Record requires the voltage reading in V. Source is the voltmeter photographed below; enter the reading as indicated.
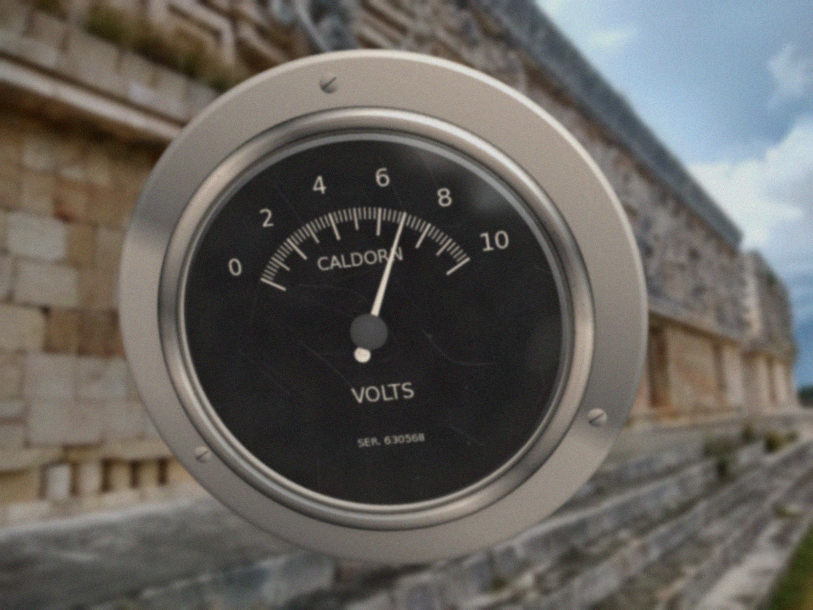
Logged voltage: 7 V
